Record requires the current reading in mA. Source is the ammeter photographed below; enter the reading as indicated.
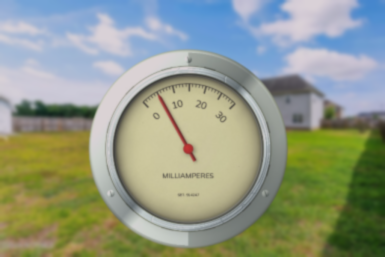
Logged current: 5 mA
